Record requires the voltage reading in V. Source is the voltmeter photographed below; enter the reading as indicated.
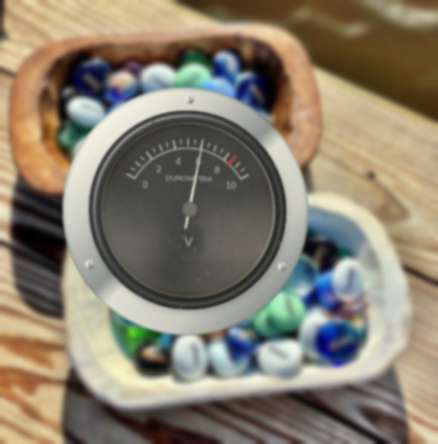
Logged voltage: 6 V
